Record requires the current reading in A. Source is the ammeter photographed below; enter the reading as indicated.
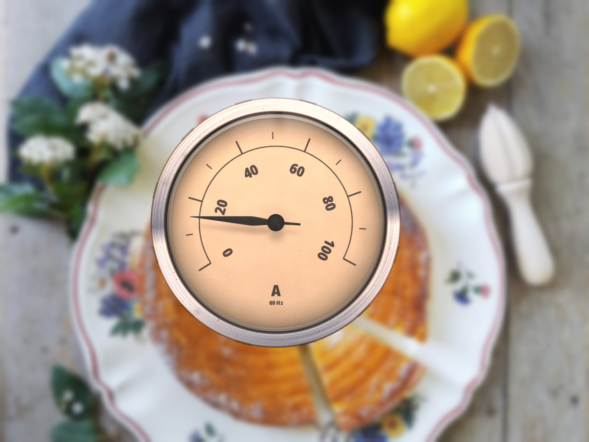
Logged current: 15 A
